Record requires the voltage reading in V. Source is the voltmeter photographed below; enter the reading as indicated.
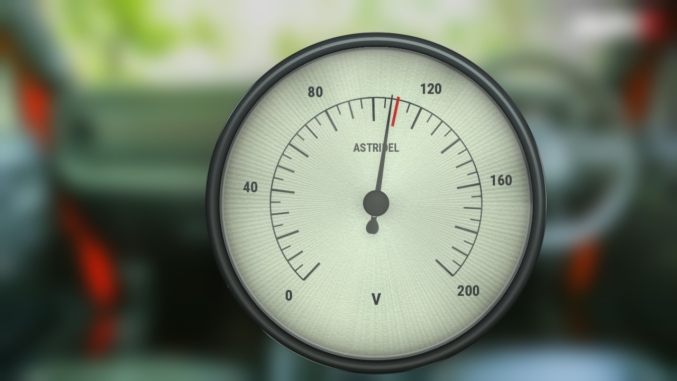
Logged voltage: 107.5 V
